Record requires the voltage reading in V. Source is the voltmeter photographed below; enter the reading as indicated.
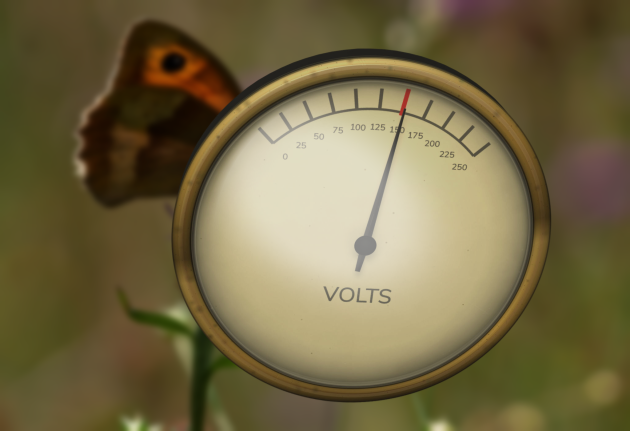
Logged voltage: 150 V
